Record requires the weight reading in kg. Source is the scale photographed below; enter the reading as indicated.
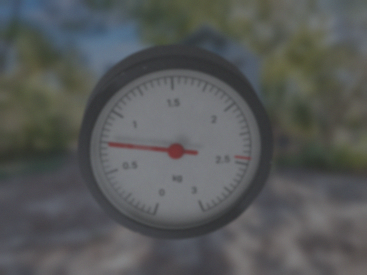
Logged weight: 0.75 kg
